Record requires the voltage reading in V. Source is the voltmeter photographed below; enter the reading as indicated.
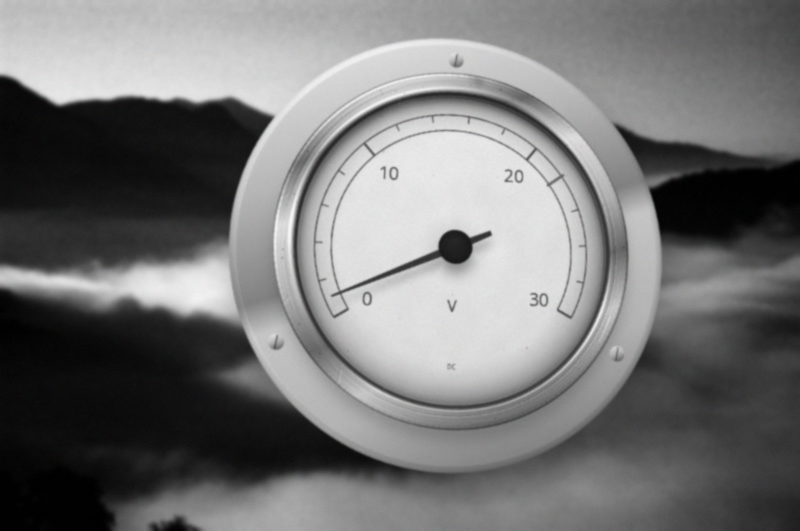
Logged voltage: 1 V
